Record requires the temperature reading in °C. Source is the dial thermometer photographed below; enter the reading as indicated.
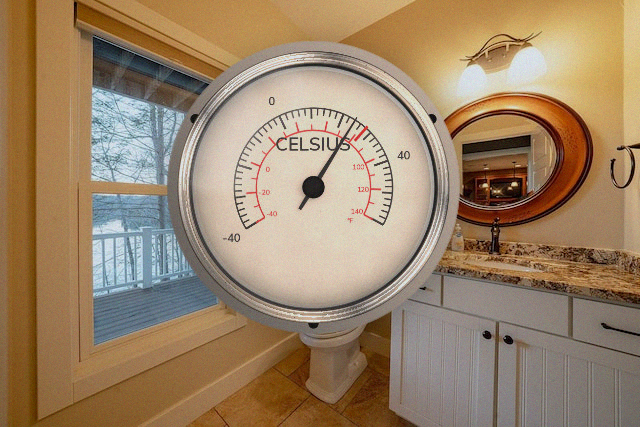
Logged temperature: 24 °C
